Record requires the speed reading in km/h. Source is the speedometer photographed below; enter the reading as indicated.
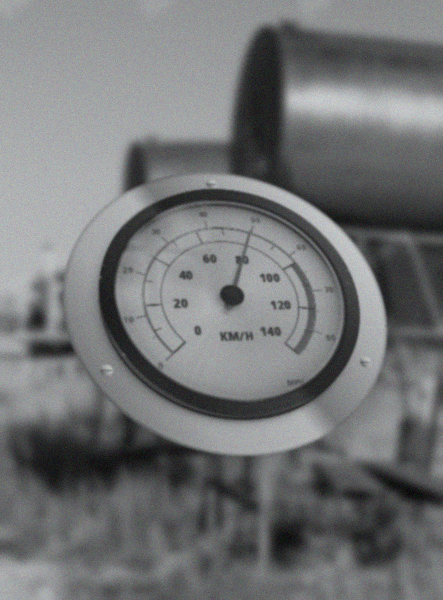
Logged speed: 80 km/h
